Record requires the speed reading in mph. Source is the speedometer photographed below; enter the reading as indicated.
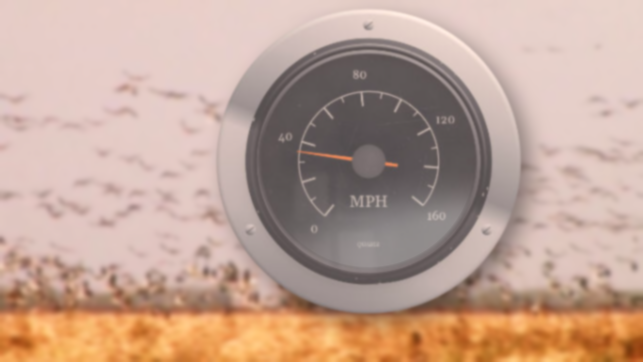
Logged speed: 35 mph
